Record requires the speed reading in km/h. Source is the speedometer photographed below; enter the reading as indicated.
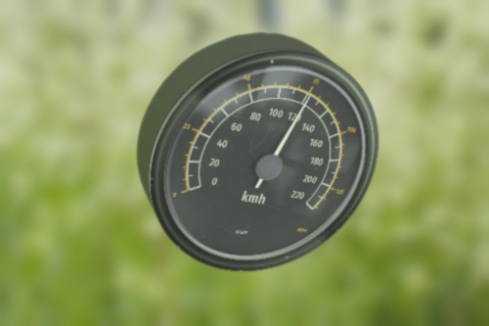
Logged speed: 120 km/h
